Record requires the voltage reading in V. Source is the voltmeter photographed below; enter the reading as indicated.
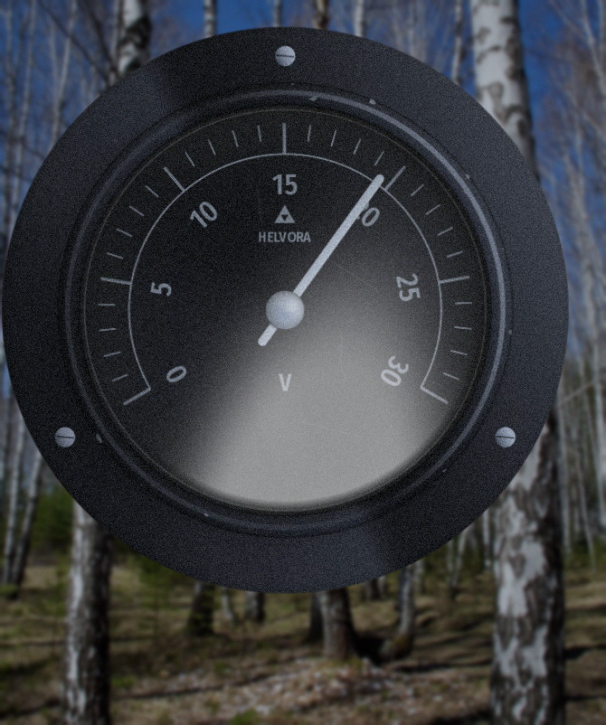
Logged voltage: 19.5 V
